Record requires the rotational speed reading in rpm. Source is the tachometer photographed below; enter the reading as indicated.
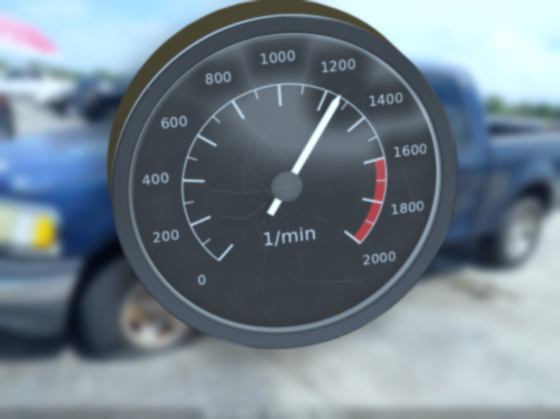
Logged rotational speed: 1250 rpm
